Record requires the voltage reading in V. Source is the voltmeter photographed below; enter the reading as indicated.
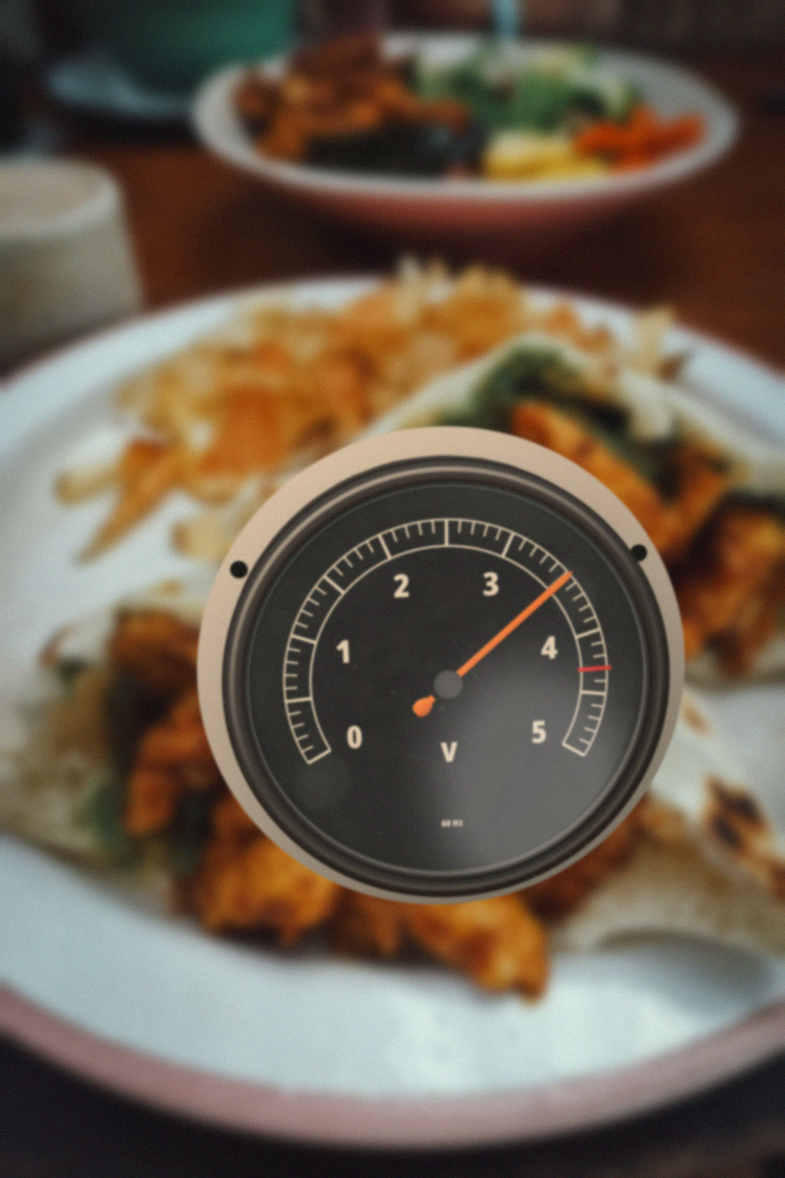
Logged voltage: 3.5 V
